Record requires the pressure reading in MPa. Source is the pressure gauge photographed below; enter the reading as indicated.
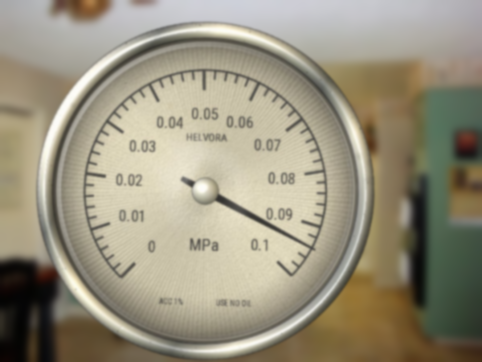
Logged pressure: 0.094 MPa
